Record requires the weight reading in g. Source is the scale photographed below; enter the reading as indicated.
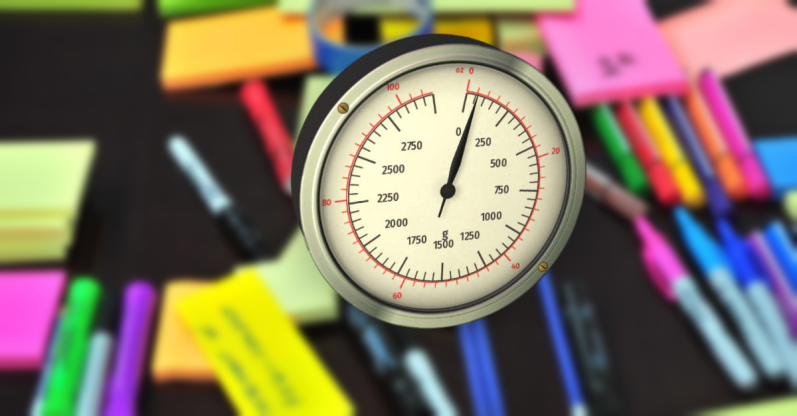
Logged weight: 50 g
